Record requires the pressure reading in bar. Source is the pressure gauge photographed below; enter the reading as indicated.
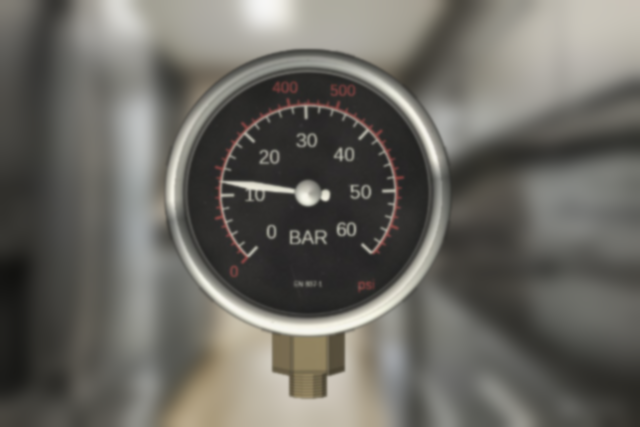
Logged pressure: 12 bar
